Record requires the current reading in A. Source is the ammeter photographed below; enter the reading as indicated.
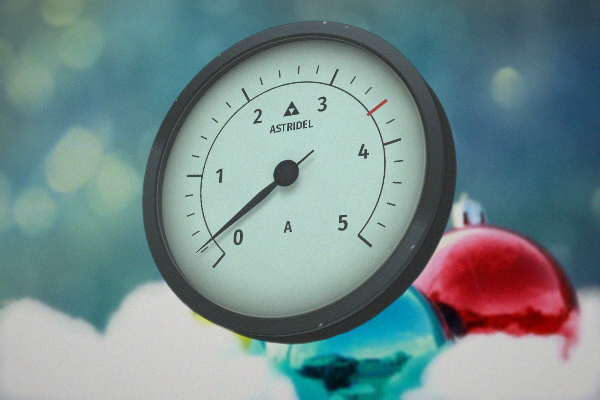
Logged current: 0.2 A
